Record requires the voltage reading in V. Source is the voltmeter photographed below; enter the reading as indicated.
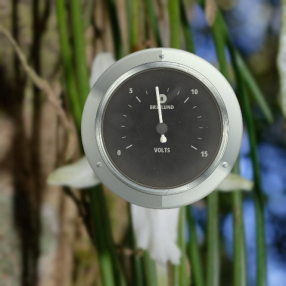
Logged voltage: 7 V
